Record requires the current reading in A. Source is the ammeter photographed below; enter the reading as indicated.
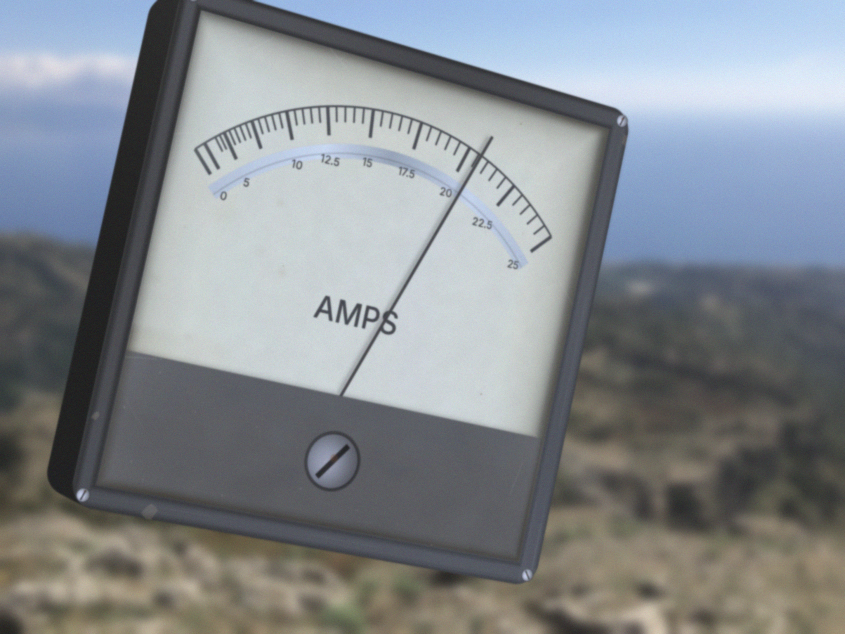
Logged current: 20.5 A
